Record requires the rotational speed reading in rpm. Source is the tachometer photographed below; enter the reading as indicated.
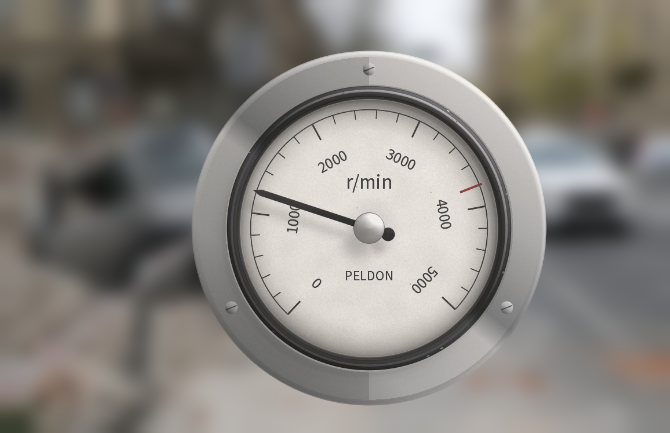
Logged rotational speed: 1200 rpm
